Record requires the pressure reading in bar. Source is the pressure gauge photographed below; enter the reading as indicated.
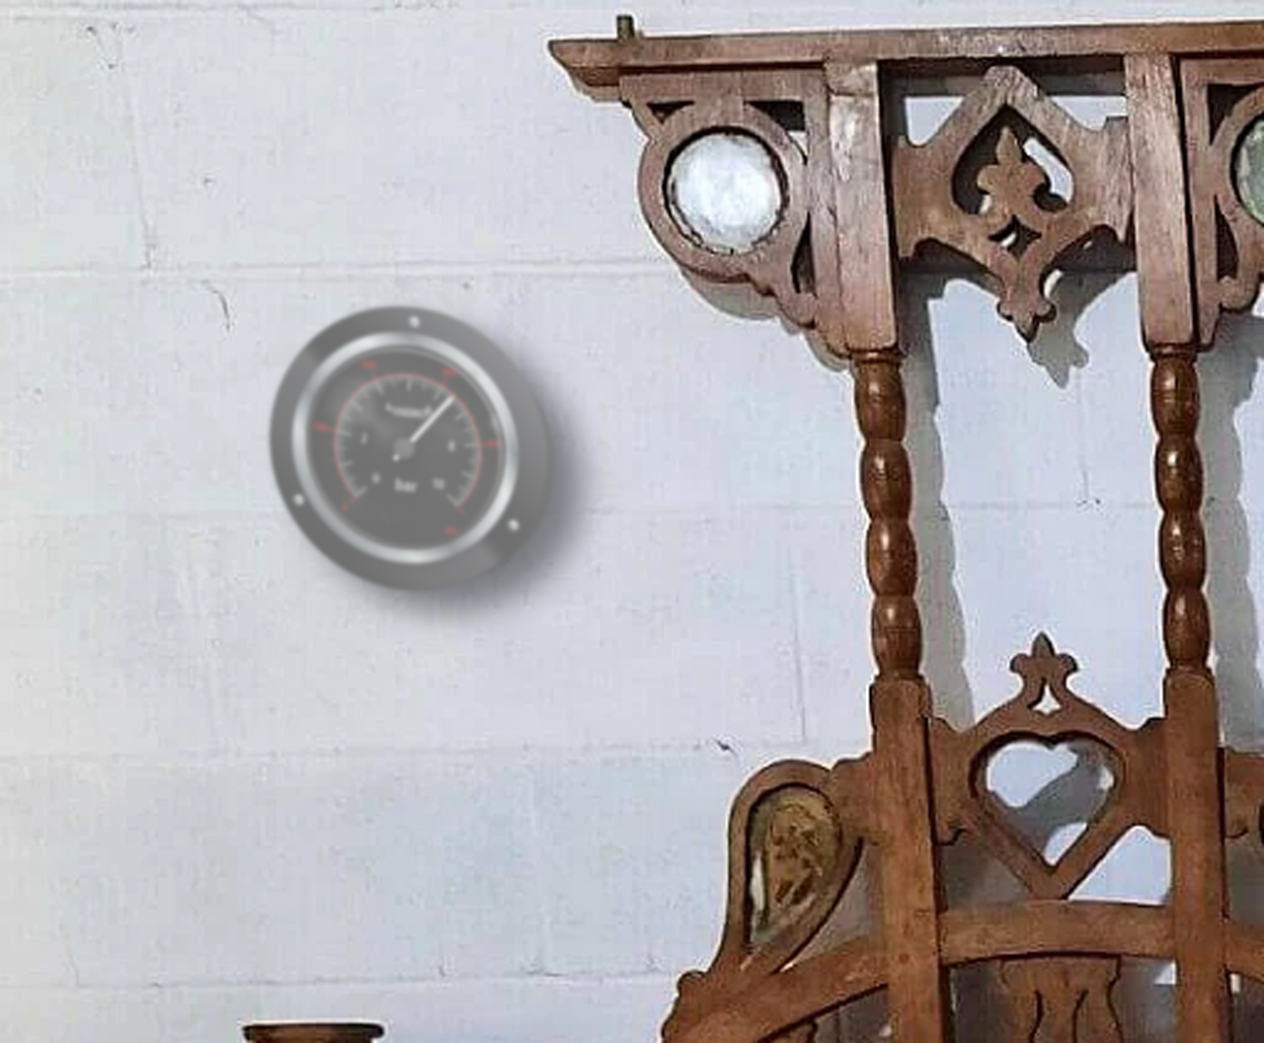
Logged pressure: 6.5 bar
